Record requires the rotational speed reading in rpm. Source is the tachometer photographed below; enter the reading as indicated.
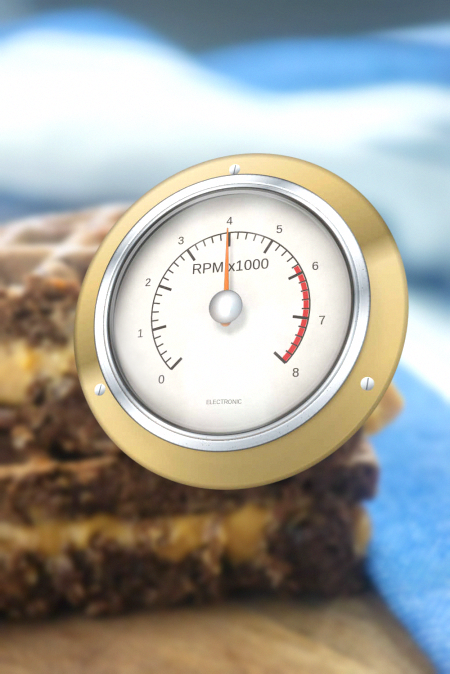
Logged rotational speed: 4000 rpm
